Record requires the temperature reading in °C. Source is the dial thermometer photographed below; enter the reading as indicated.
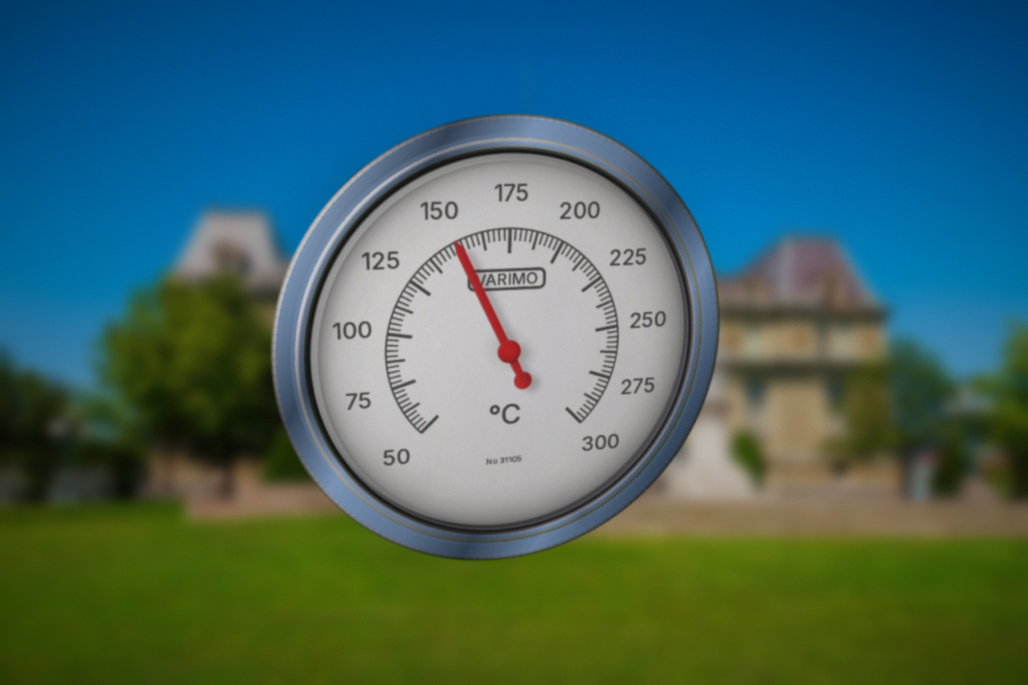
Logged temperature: 150 °C
